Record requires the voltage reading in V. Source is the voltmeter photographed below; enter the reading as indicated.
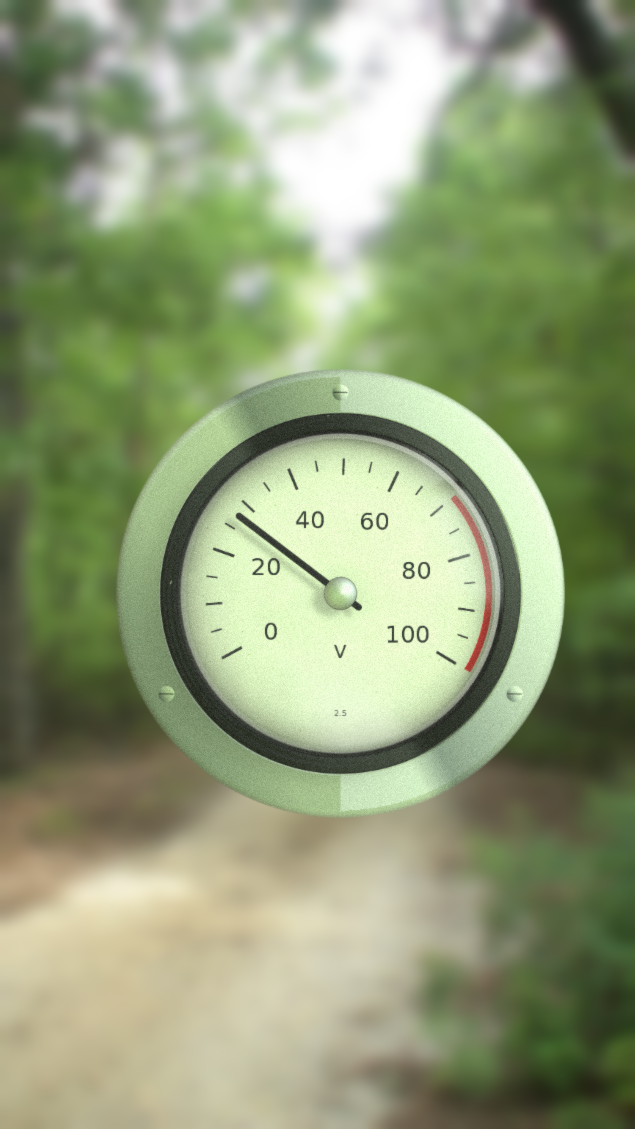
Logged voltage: 27.5 V
